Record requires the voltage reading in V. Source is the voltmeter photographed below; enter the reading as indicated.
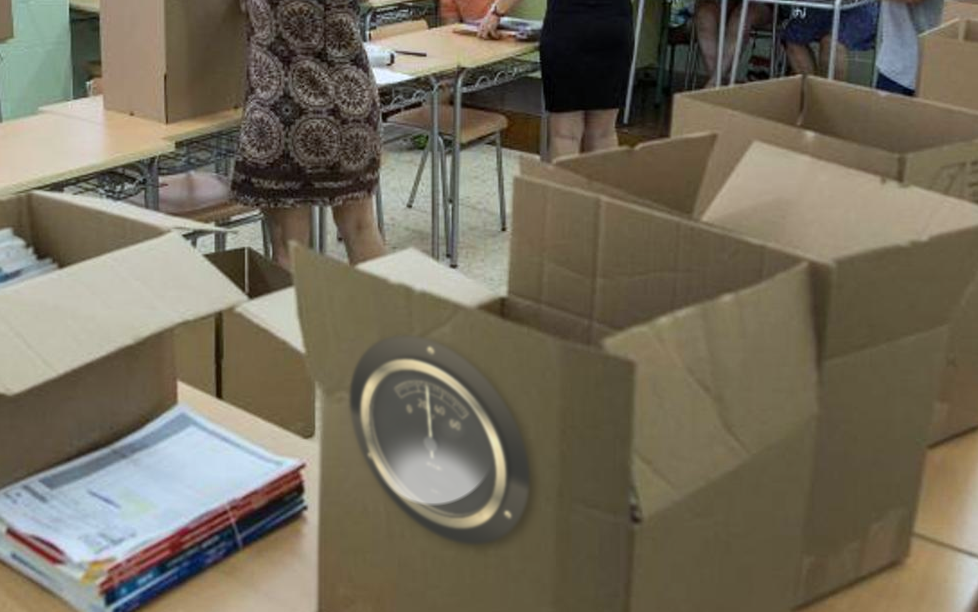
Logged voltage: 30 V
